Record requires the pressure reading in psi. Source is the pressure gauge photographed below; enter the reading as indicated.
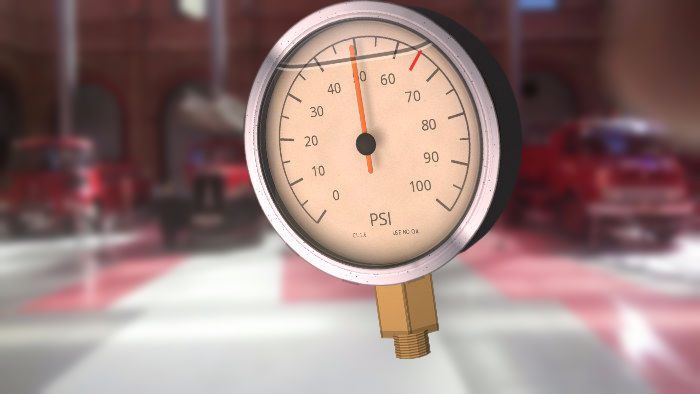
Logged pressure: 50 psi
